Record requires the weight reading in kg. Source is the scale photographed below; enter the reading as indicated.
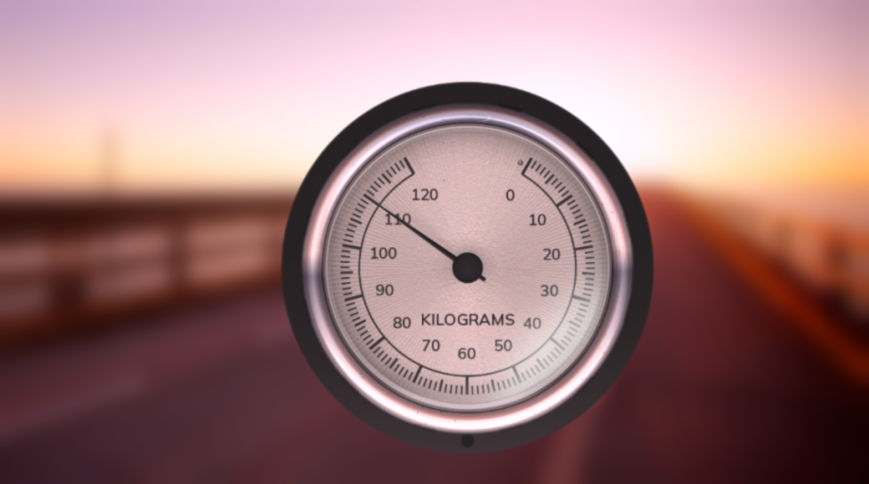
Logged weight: 110 kg
